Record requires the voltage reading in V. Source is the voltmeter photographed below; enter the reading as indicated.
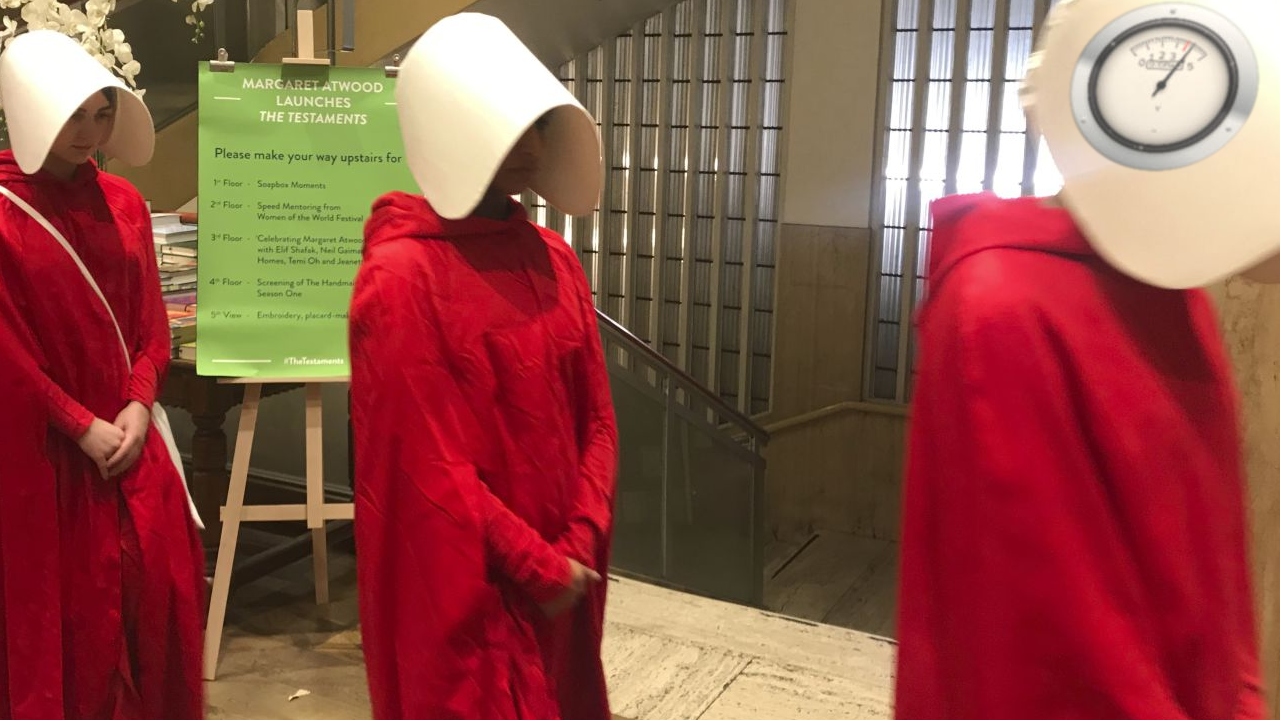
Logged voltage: 4 V
